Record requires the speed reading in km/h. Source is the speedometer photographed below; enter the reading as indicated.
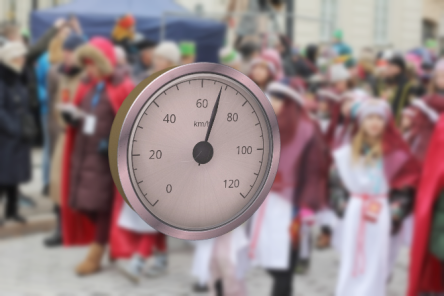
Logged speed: 67.5 km/h
